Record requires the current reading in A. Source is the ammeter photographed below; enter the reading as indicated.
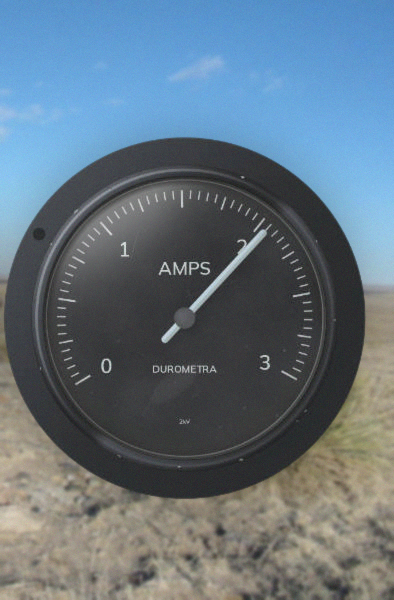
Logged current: 2.05 A
